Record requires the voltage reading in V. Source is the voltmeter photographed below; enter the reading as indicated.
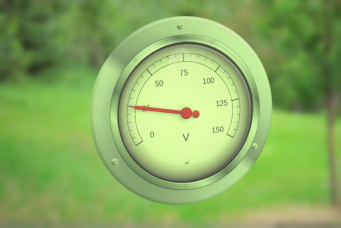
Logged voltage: 25 V
